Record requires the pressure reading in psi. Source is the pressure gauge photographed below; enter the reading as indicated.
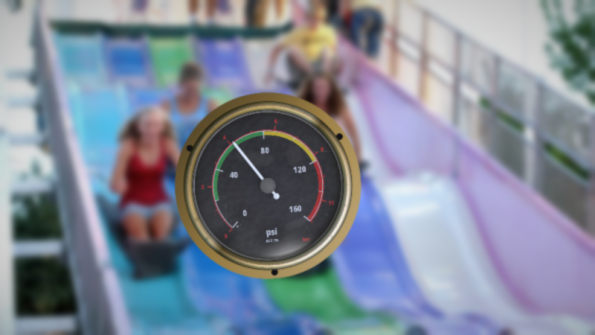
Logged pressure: 60 psi
